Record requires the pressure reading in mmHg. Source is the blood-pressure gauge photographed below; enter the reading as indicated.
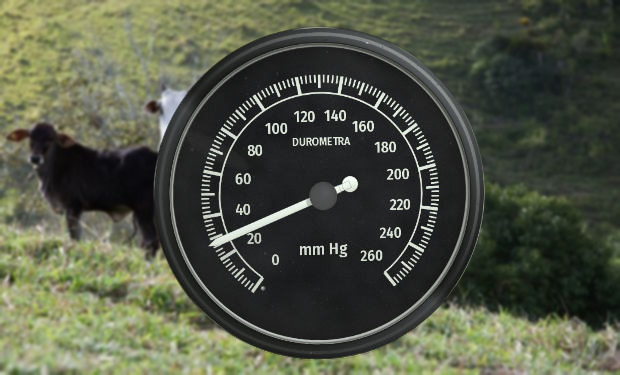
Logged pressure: 28 mmHg
